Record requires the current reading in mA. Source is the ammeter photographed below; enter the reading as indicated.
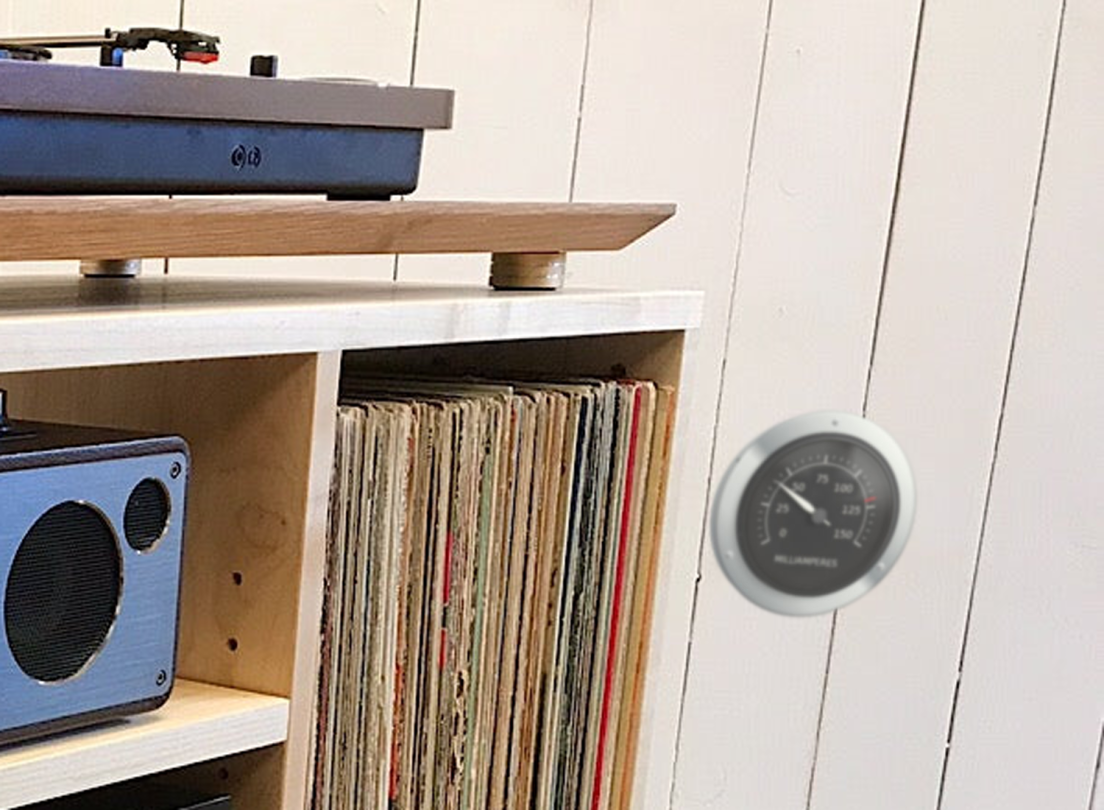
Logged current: 40 mA
